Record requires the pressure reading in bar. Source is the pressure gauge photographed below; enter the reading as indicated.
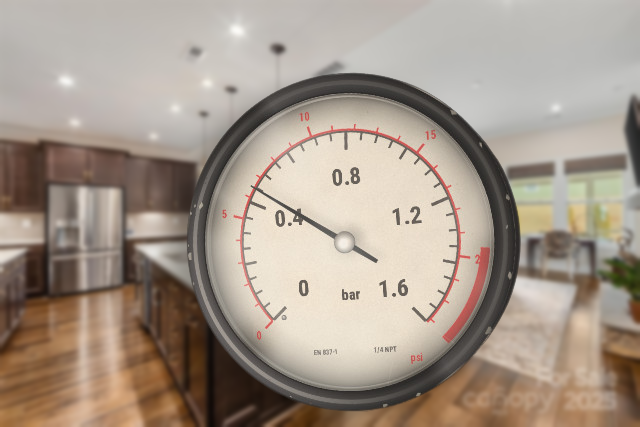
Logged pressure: 0.45 bar
